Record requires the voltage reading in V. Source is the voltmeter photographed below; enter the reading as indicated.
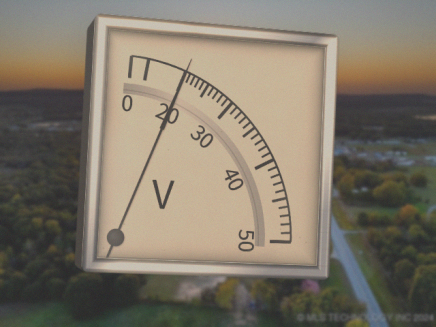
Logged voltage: 20 V
